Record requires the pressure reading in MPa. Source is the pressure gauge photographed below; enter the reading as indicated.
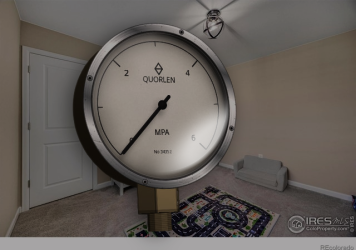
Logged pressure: 0 MPa
